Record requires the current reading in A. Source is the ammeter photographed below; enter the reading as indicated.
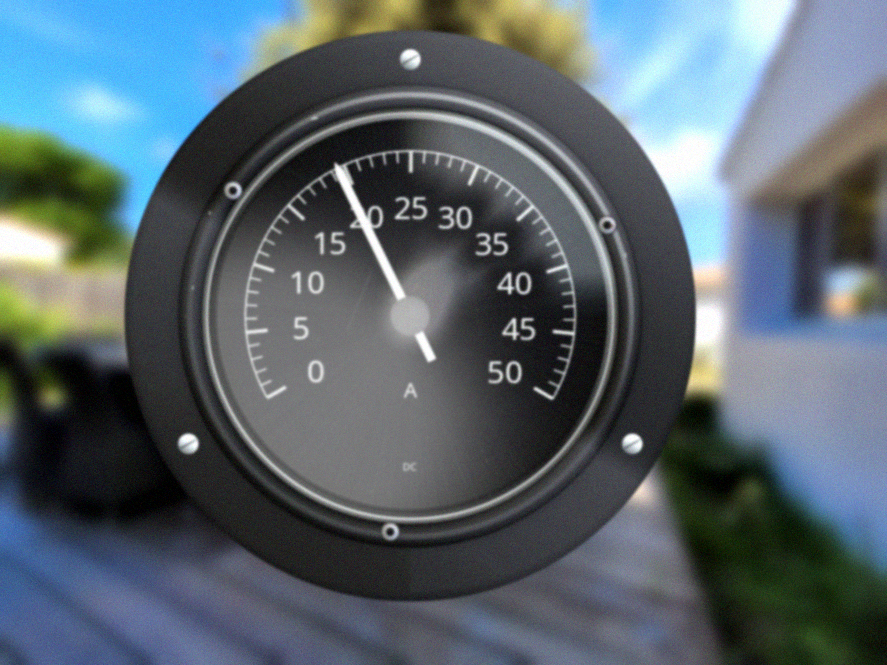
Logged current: 19.5 A
